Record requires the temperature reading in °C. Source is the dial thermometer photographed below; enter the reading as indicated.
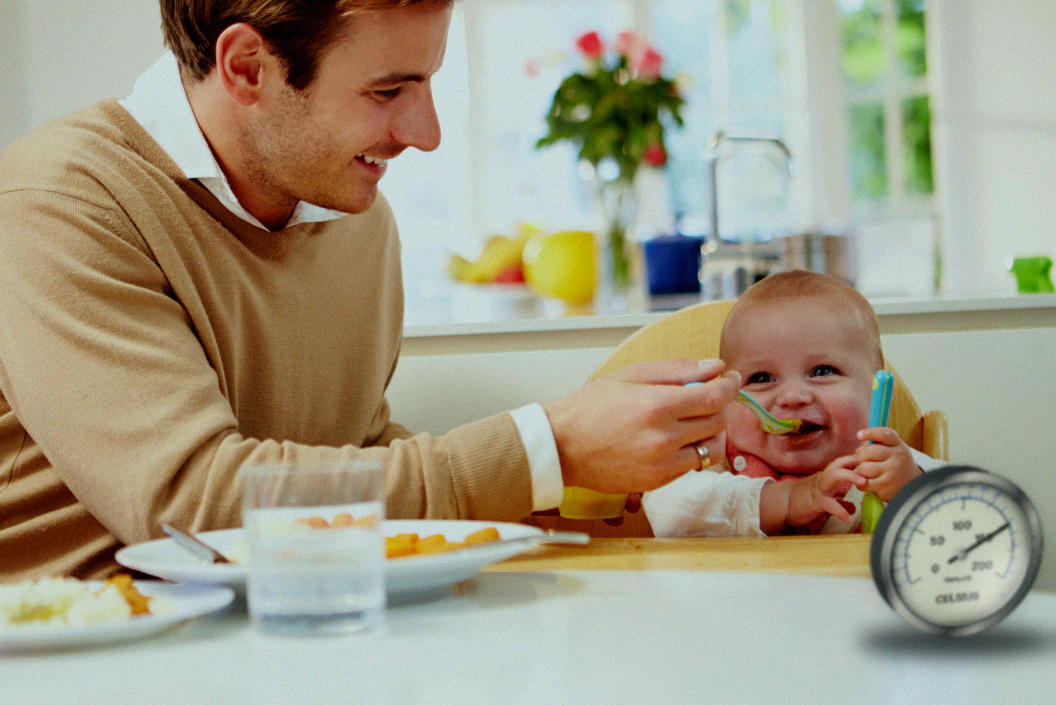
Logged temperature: 150 °C
